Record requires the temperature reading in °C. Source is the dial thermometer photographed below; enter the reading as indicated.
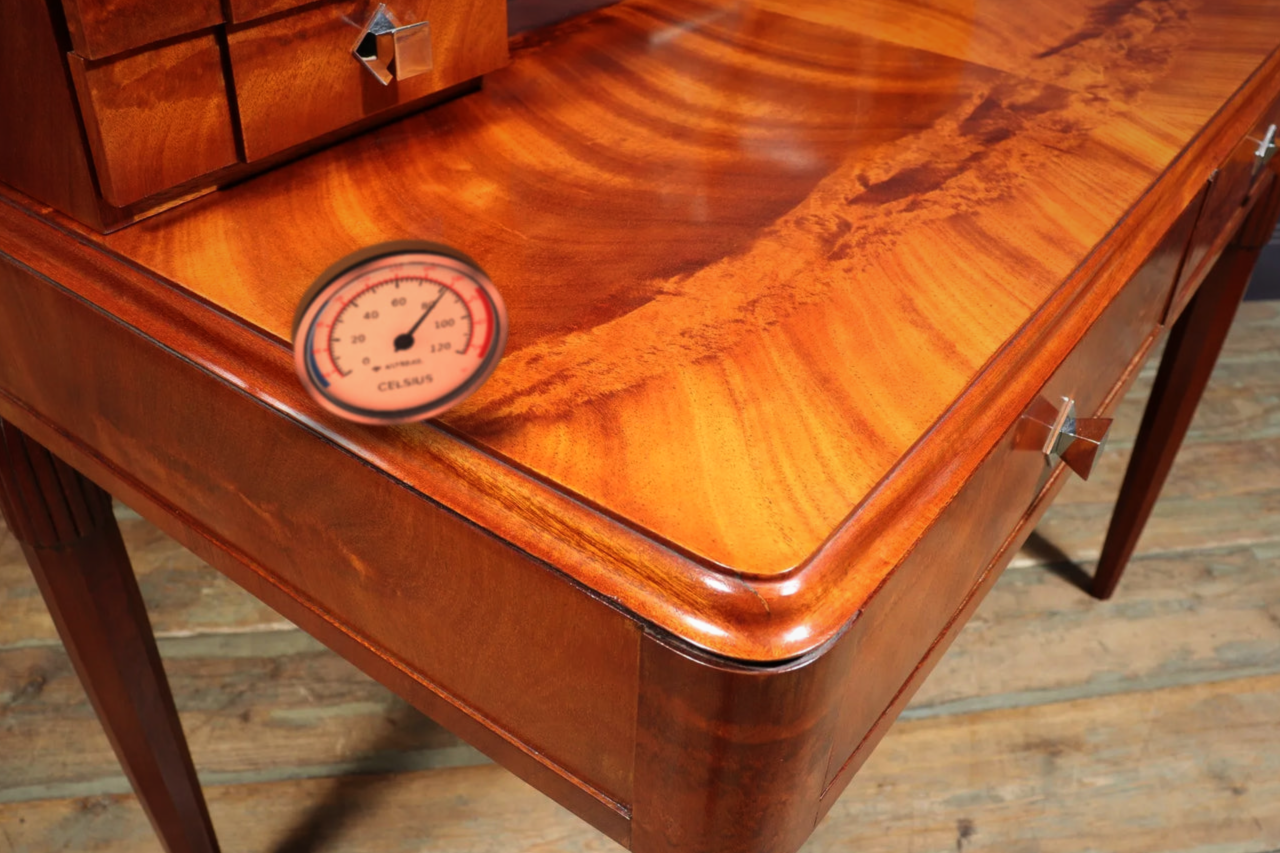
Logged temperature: 80 °C
